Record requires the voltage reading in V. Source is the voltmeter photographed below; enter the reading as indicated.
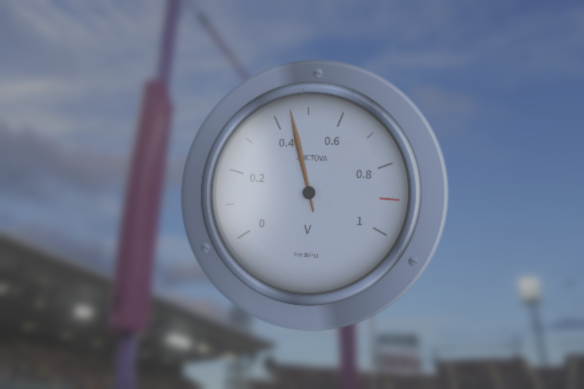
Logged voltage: 0.45 V
